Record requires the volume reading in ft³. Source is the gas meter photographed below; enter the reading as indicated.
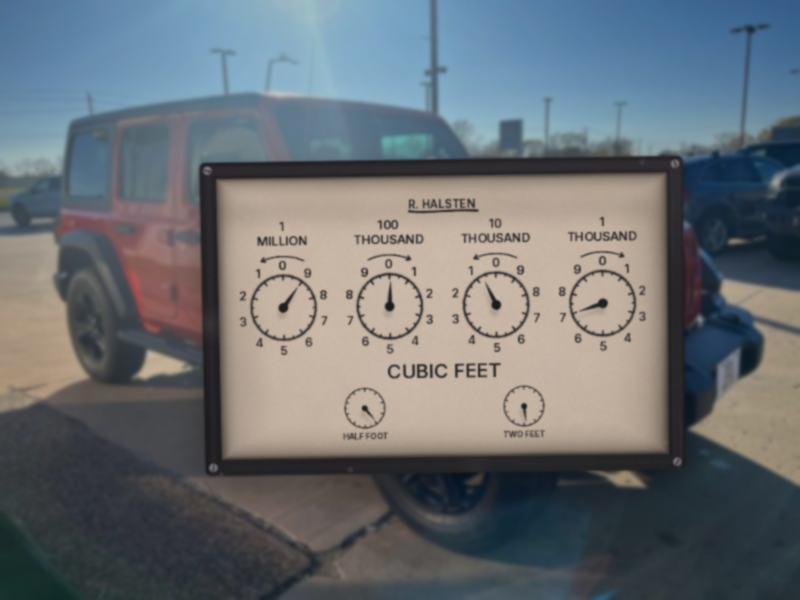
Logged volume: 900700 ft³
